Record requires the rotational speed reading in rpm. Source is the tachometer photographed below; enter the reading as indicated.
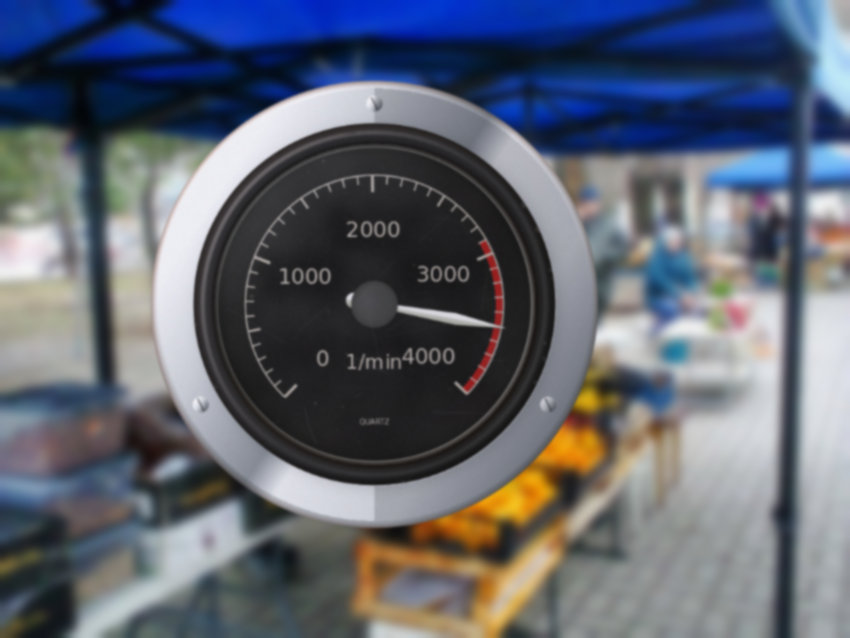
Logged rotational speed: 3500 rpm
